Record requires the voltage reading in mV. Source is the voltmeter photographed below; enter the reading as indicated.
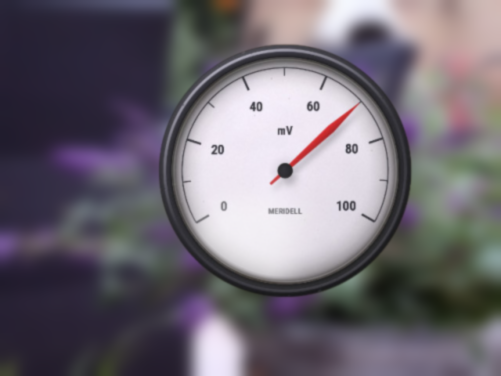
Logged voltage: 70 mV
